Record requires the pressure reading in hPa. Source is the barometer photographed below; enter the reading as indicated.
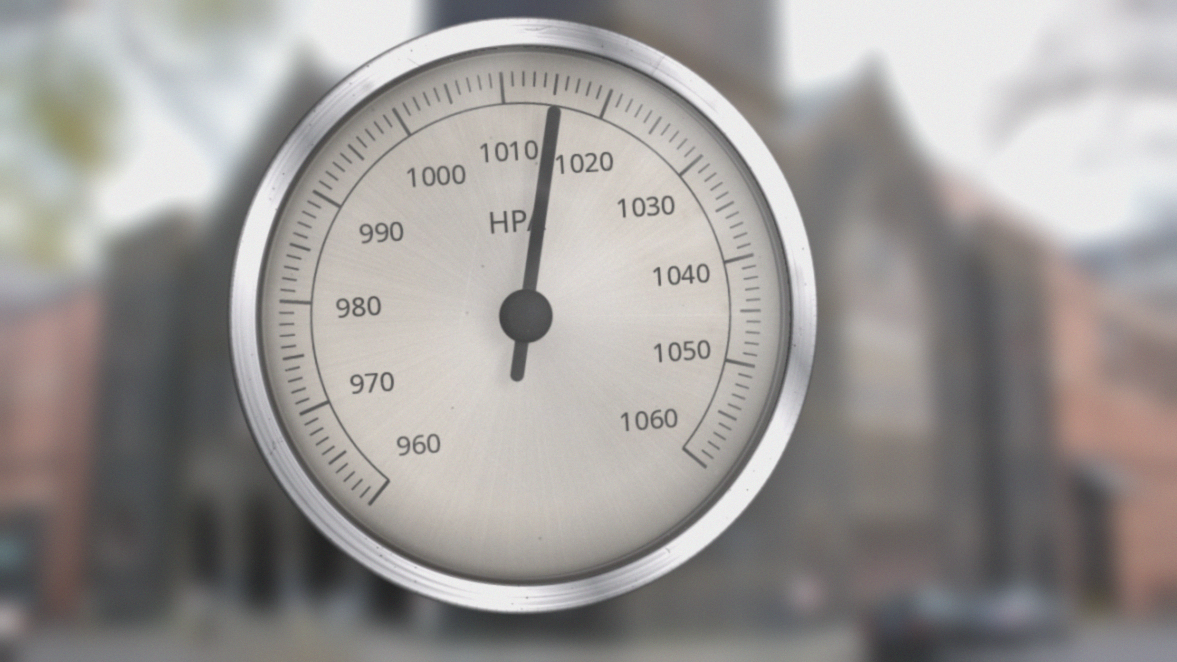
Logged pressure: 1015 hPa
